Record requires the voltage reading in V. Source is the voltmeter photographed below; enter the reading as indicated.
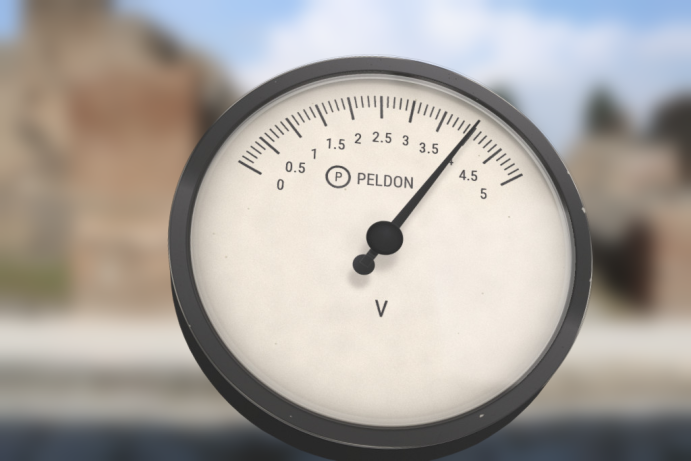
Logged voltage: 4 V
